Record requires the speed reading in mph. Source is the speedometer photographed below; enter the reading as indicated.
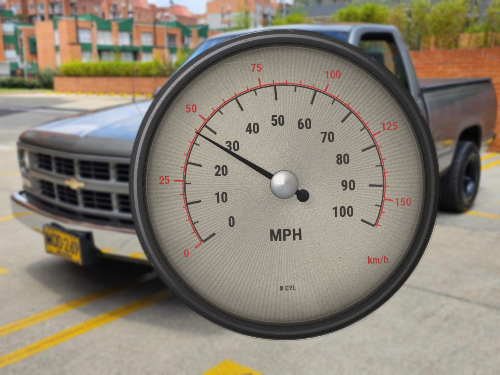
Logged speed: 27.5 mph
